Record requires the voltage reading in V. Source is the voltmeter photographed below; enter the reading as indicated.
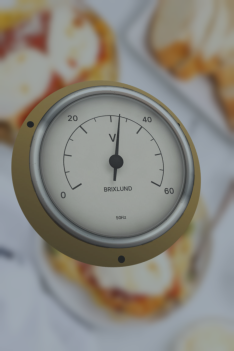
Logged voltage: 32.5 V
